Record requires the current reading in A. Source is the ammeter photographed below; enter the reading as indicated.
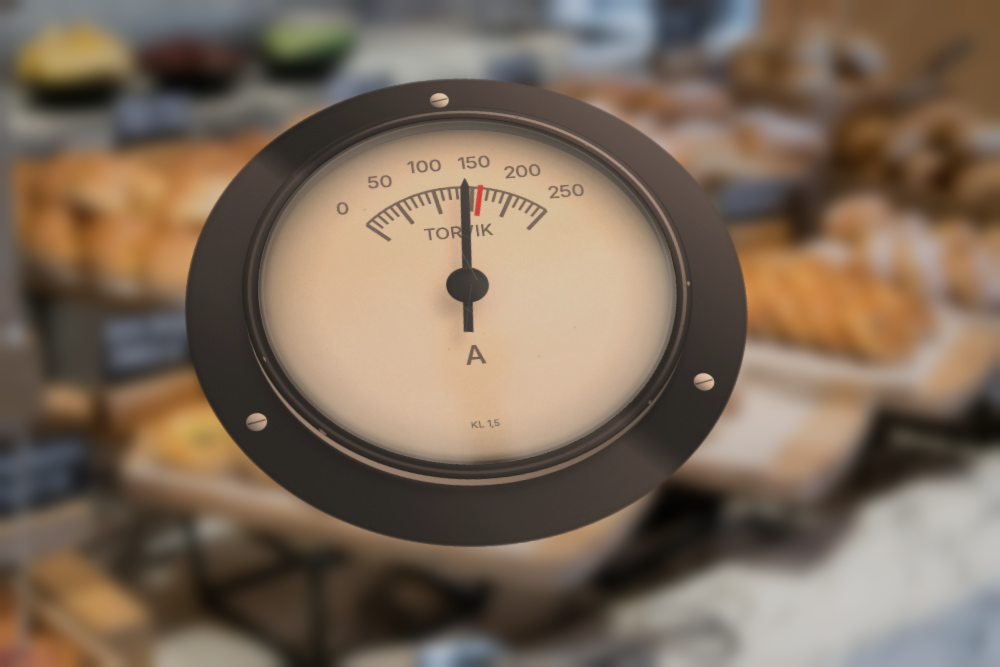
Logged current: 140 A
